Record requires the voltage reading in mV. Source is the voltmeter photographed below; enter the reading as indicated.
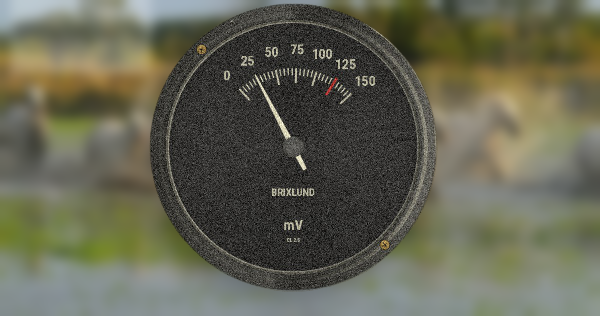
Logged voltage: 25 mV
